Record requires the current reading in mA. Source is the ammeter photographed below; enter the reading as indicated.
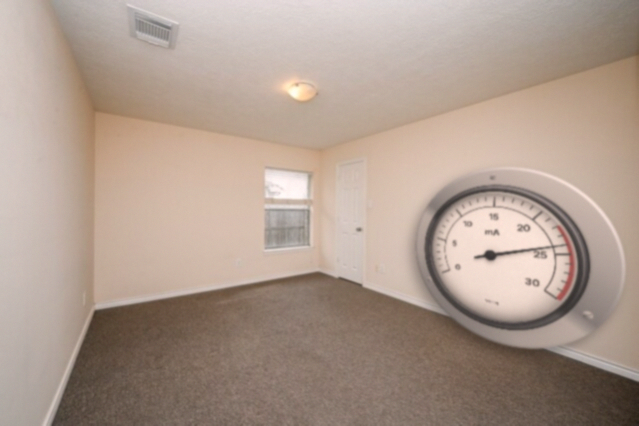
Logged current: 24 mA
